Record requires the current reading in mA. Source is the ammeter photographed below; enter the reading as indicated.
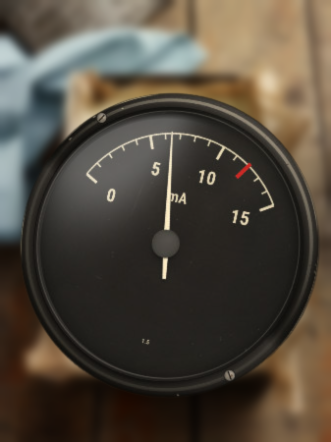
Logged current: 6.5 mA
